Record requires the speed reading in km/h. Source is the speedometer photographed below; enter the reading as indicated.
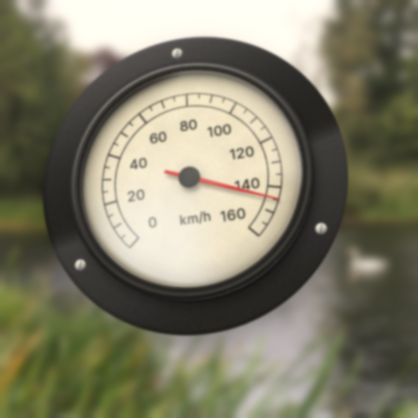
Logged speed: 145 km/h
